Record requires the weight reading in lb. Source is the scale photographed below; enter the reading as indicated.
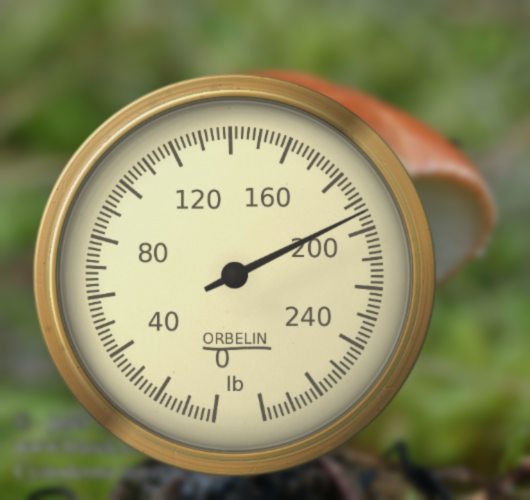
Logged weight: 194 lb
